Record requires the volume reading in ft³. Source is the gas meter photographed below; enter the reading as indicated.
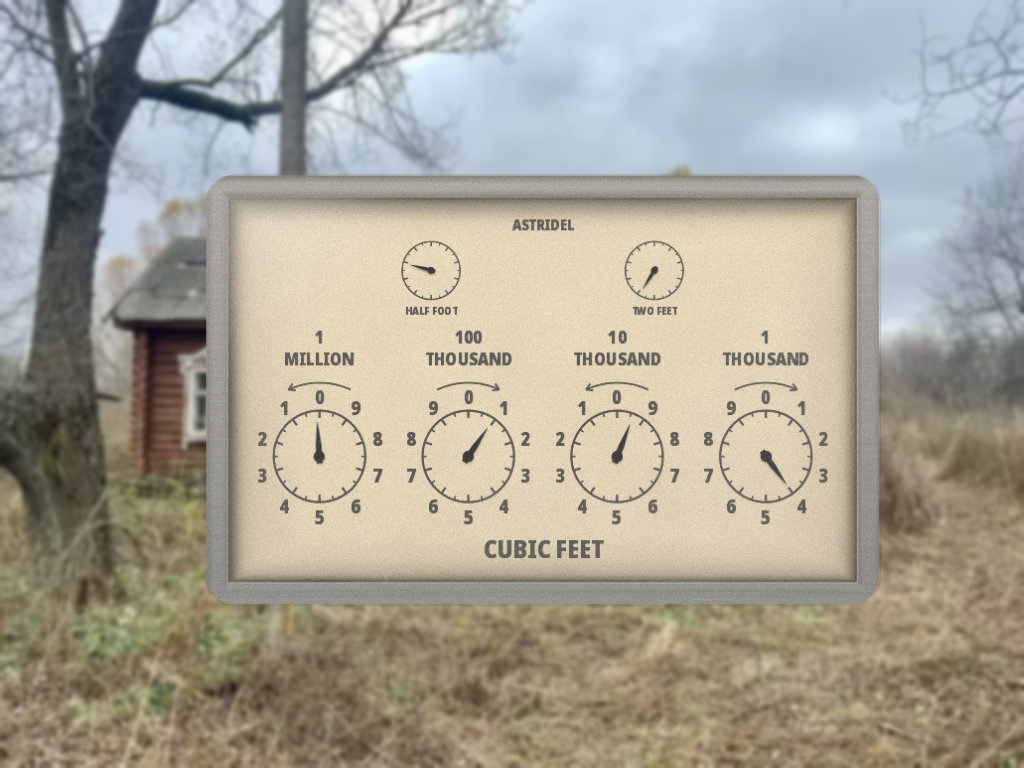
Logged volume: 9400 ft³
